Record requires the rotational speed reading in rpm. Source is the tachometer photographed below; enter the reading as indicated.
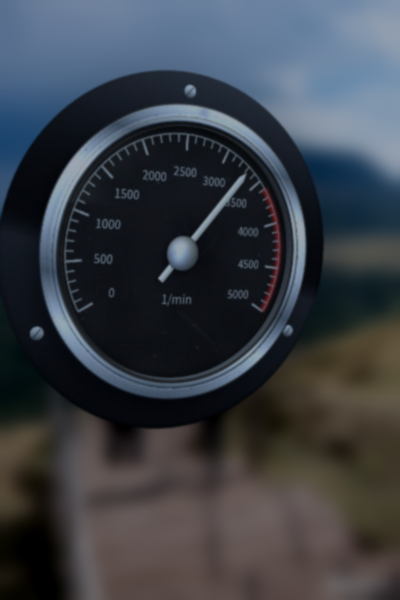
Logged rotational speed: 3300 rpm
